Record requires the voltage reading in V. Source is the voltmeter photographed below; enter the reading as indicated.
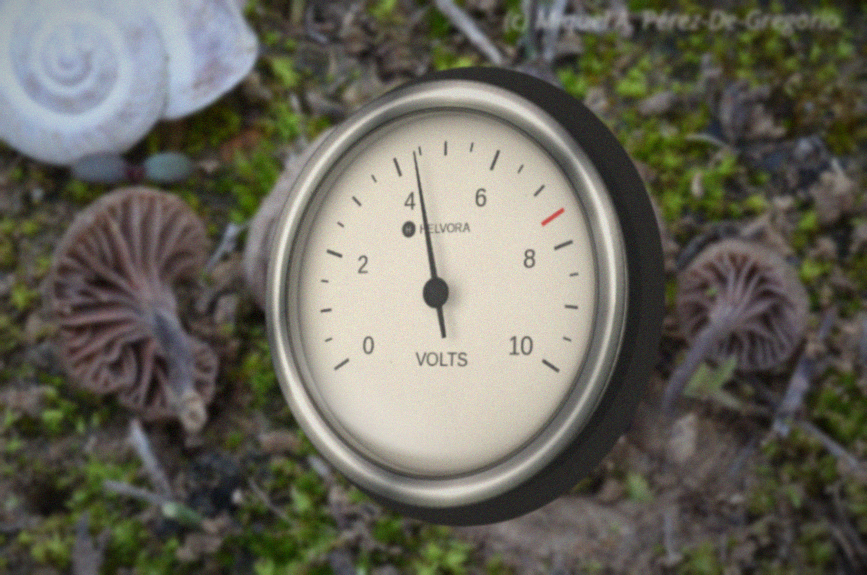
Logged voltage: 4.5 V
